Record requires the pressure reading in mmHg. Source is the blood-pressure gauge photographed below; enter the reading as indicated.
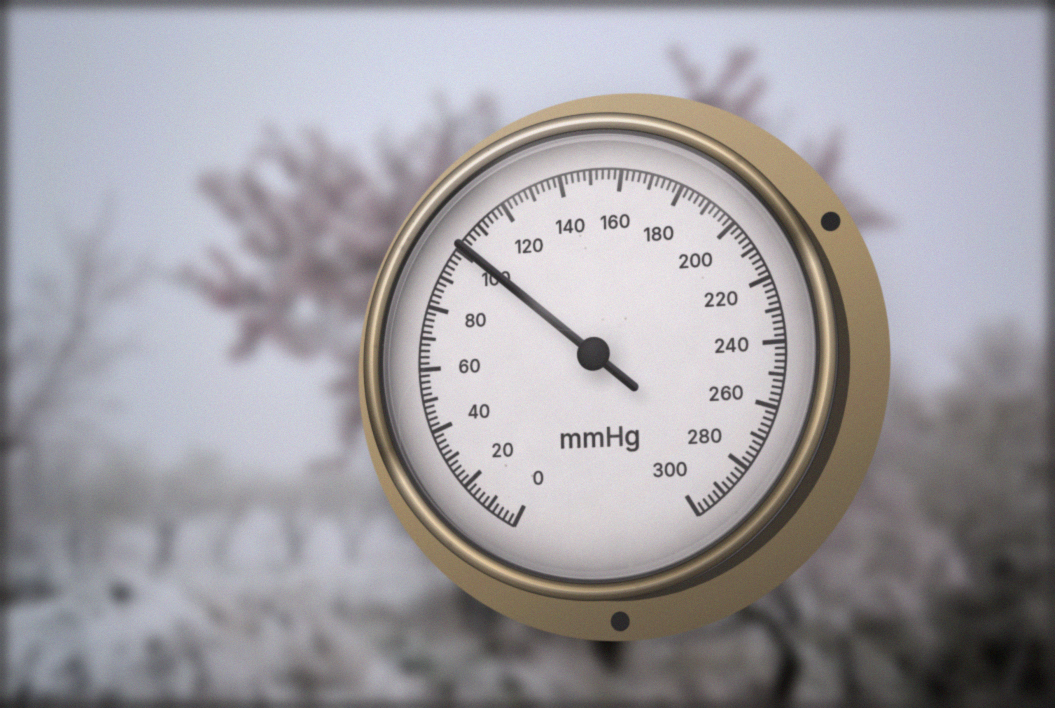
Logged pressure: 102 mmHg
